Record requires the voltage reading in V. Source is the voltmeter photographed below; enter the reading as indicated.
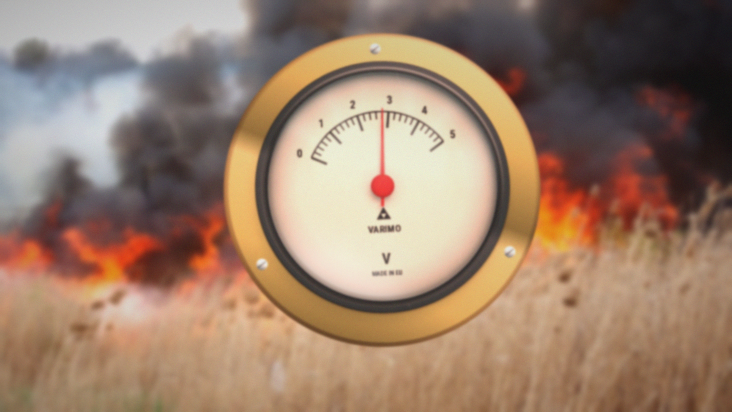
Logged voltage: 2.8 V
